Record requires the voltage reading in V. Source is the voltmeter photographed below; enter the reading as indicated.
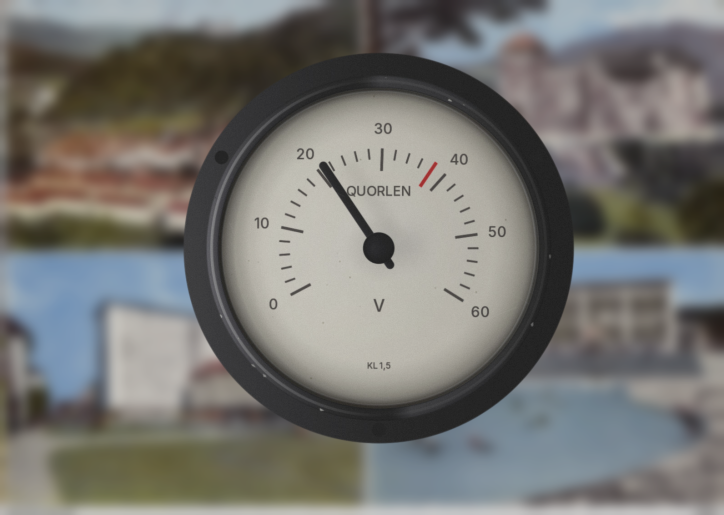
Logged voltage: 21 V
